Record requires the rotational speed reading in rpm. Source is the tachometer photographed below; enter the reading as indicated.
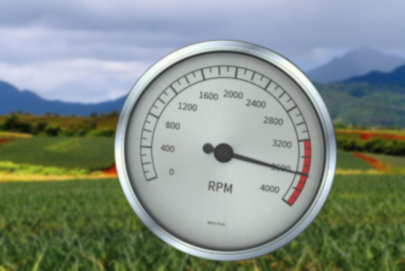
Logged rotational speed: 3600 rpm
